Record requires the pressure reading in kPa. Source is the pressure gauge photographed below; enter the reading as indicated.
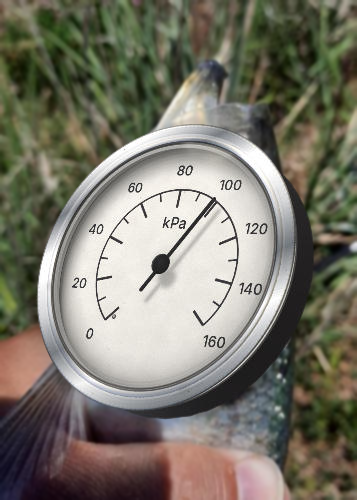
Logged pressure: 100 kPa
